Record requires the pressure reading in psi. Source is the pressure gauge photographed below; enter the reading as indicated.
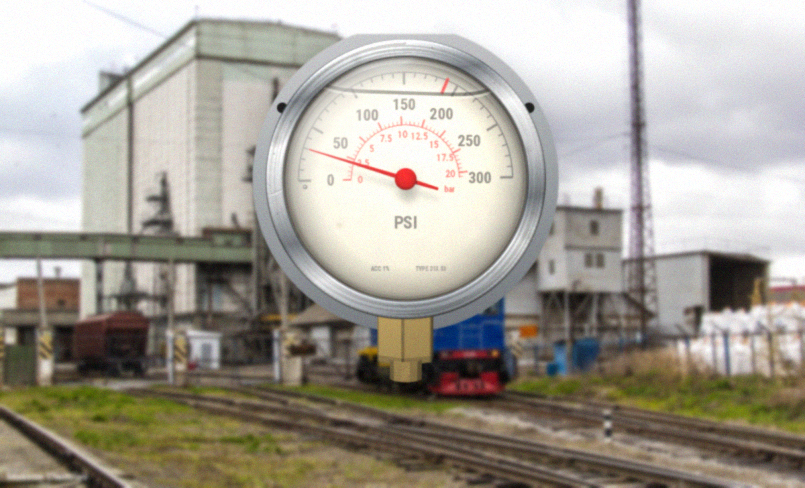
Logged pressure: 30 psi
